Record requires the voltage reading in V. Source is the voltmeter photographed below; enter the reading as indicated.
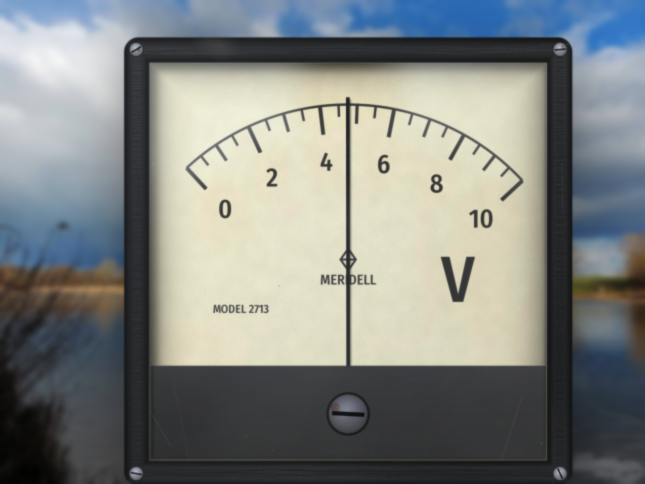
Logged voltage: 4.75 V
